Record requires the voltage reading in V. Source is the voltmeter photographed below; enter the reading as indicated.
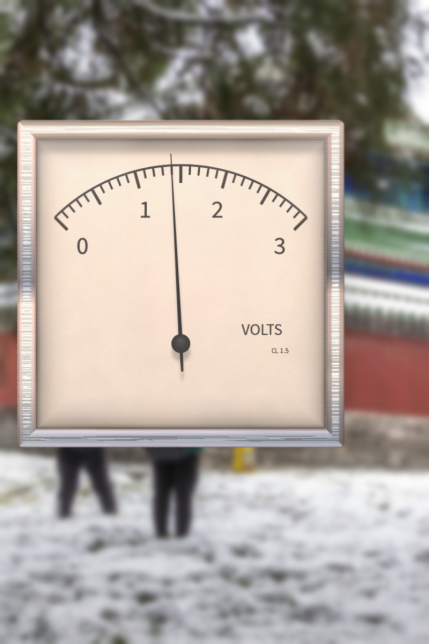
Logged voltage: 1.4 V
